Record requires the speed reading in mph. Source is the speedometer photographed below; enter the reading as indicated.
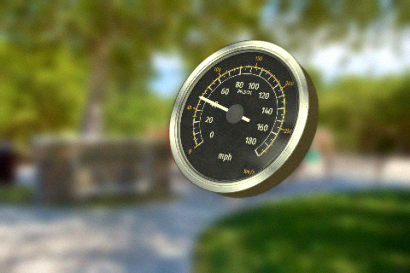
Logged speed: 40 mph
